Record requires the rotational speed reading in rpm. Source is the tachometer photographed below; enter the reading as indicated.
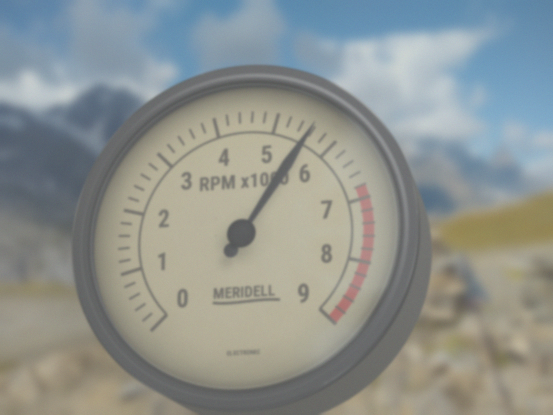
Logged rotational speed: 5600 rpm
